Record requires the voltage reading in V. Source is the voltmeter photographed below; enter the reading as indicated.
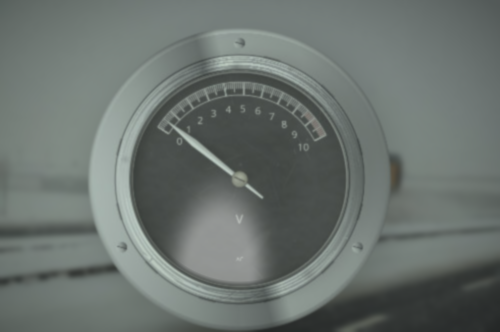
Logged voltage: 0.5 V
